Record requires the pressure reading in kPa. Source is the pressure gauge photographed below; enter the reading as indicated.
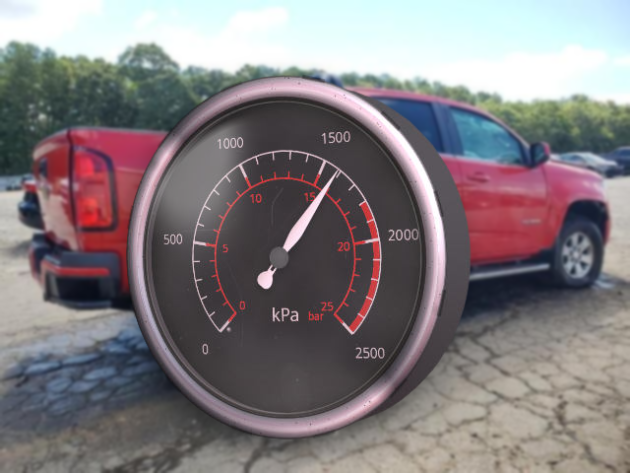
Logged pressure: 1600 kPa
